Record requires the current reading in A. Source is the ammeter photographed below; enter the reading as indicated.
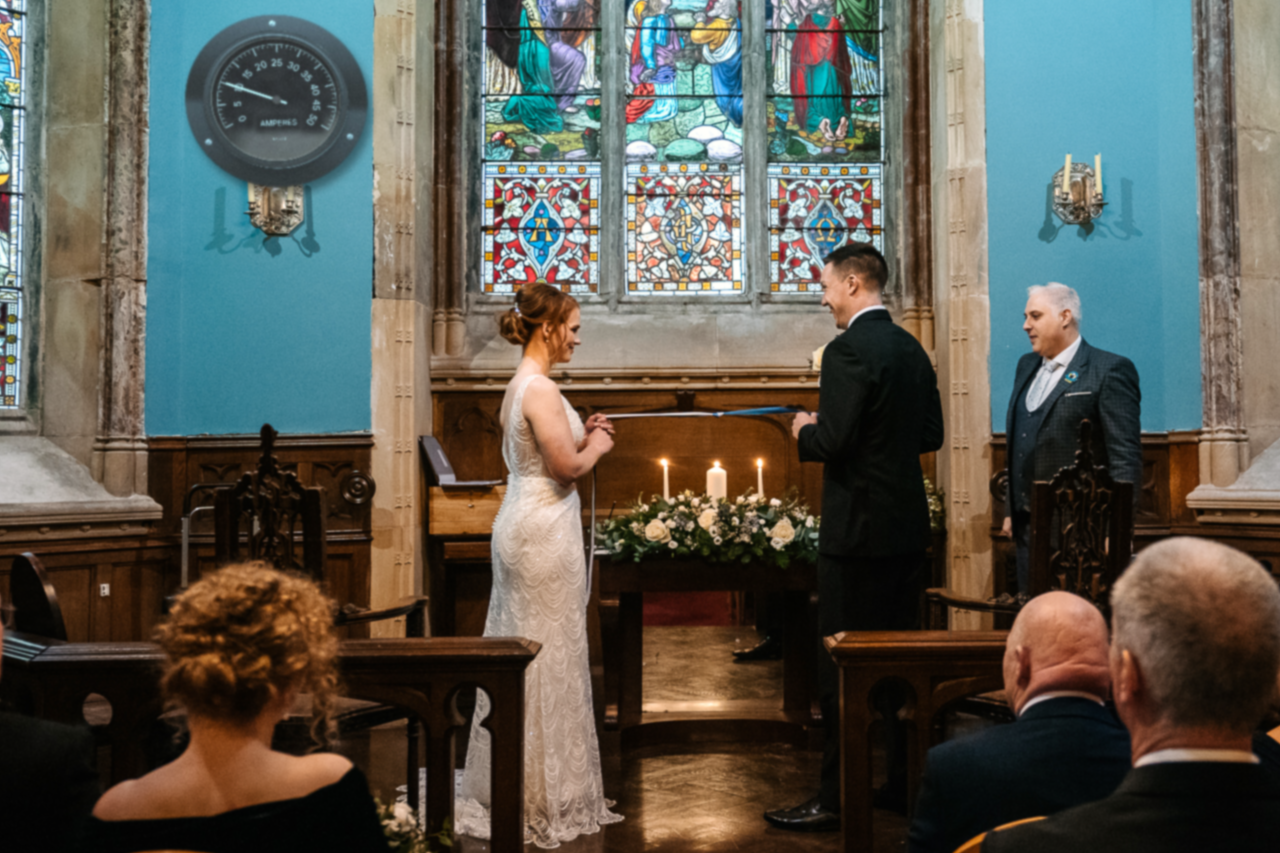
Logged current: 10 A
